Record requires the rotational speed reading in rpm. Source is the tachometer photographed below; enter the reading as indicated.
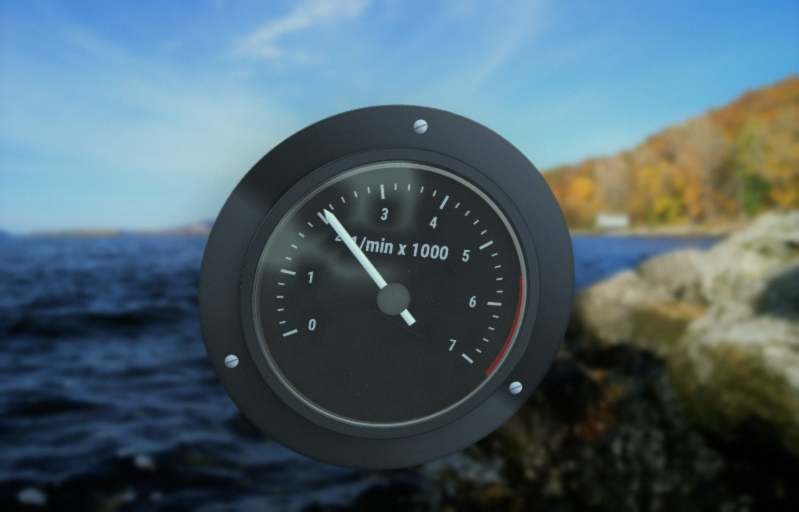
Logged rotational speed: 2100 rpm
